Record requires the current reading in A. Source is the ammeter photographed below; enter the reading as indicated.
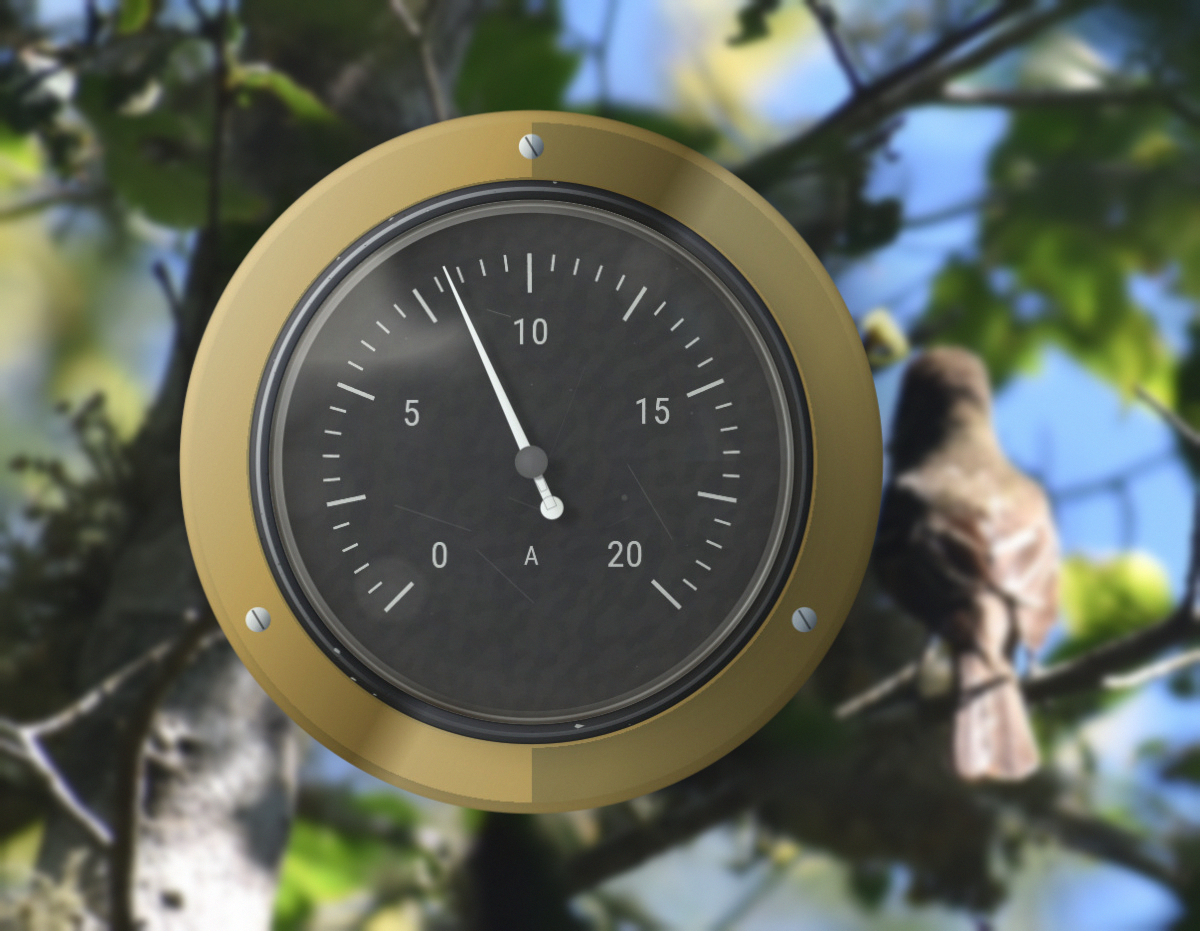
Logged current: 8.25 A
